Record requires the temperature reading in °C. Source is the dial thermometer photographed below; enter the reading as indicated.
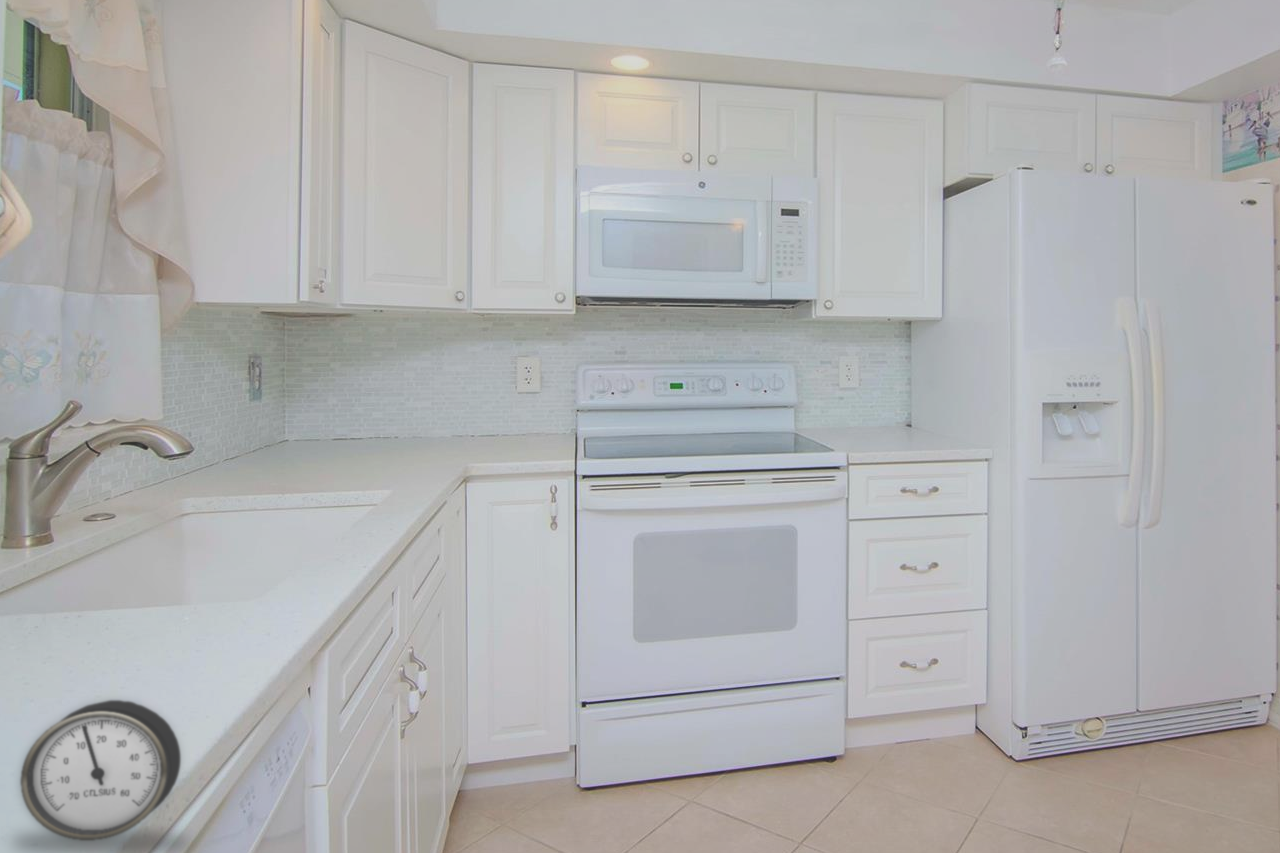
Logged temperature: 15 °C
